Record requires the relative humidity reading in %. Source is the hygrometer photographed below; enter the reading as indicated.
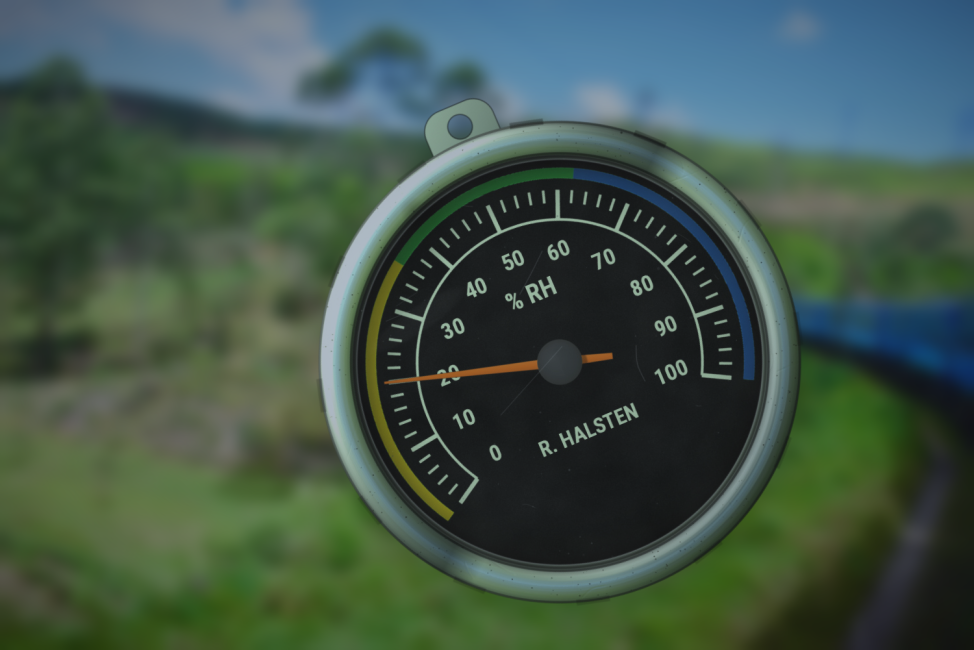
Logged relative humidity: 20 %
